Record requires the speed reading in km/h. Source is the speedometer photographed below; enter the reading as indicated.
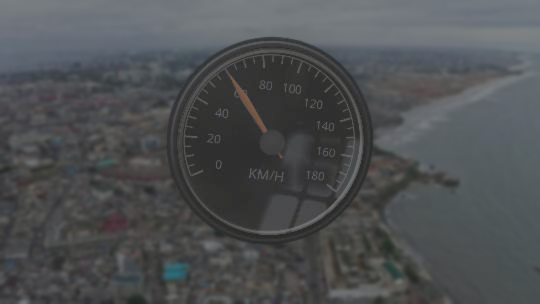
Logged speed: 60 km/h
